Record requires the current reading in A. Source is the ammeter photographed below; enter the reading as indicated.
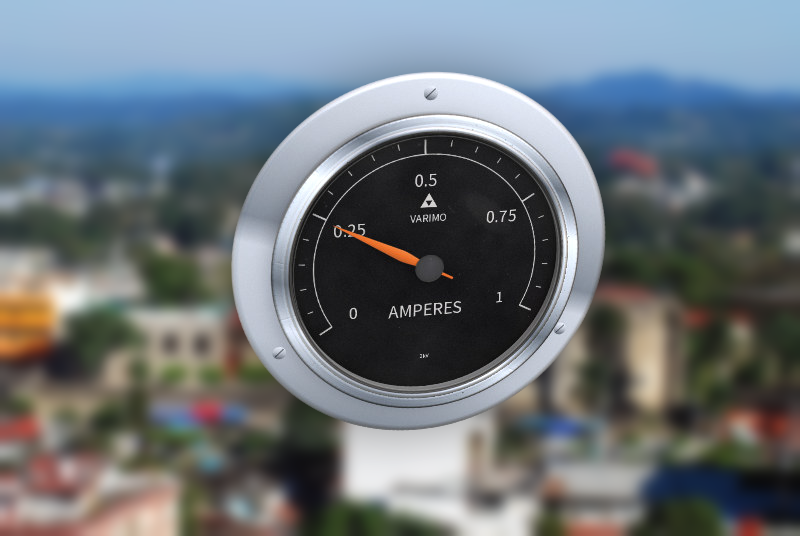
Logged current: 0.25 A
